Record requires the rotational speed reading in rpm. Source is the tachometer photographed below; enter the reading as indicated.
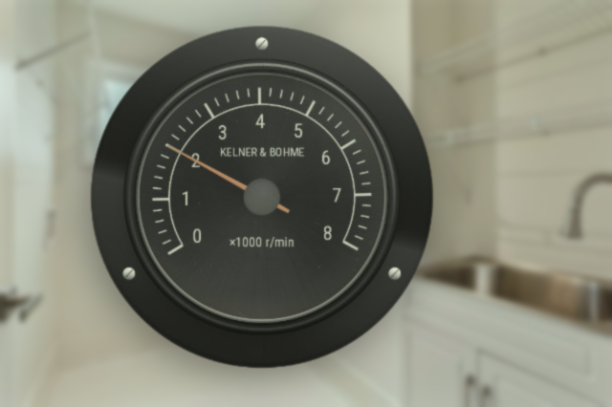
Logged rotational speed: 2000 rpm
